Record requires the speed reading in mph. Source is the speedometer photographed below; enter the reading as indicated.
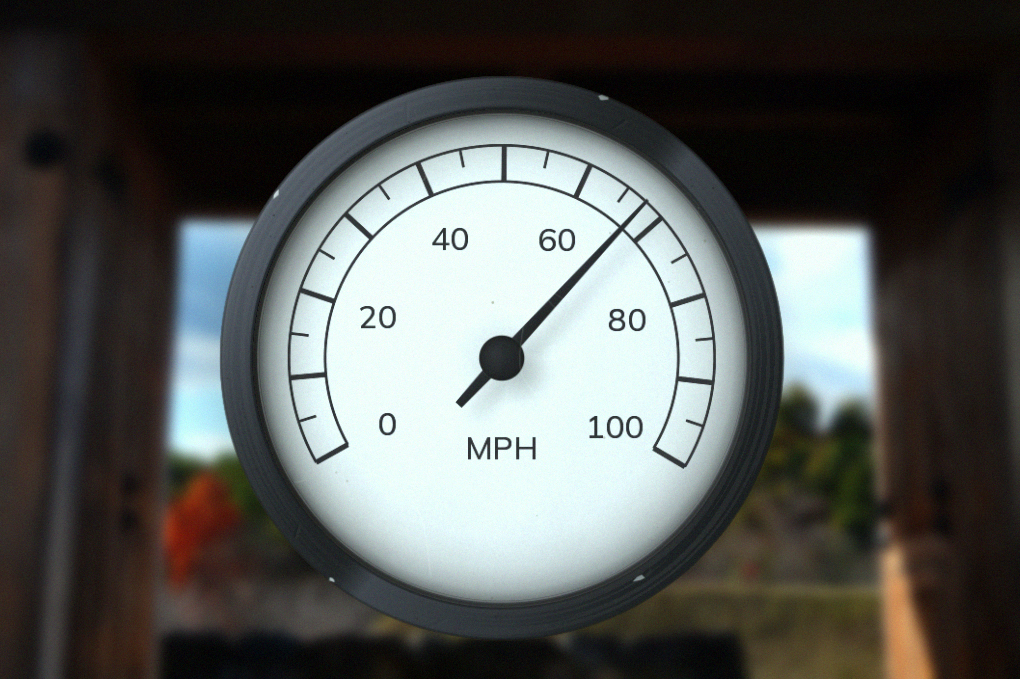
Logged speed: 67.5 mph
